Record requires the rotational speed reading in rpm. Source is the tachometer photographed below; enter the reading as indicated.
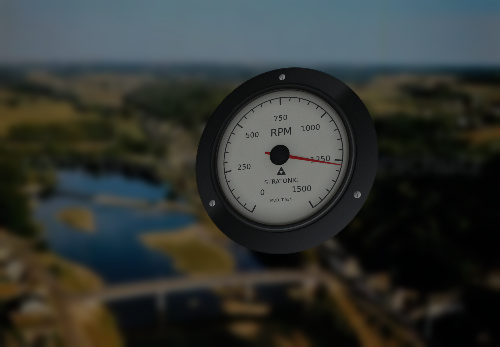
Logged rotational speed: 1275 rpm
